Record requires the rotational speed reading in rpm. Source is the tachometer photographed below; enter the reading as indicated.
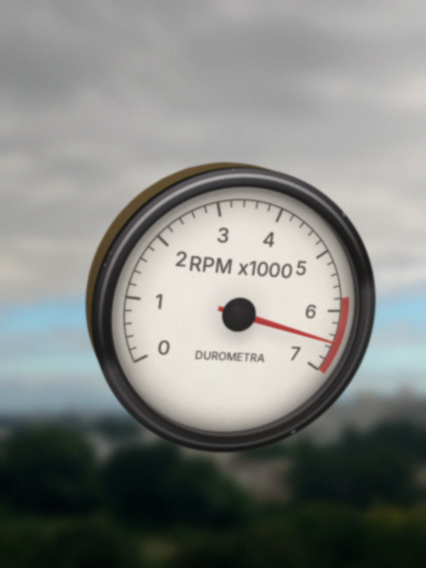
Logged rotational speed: 6500 rpm
